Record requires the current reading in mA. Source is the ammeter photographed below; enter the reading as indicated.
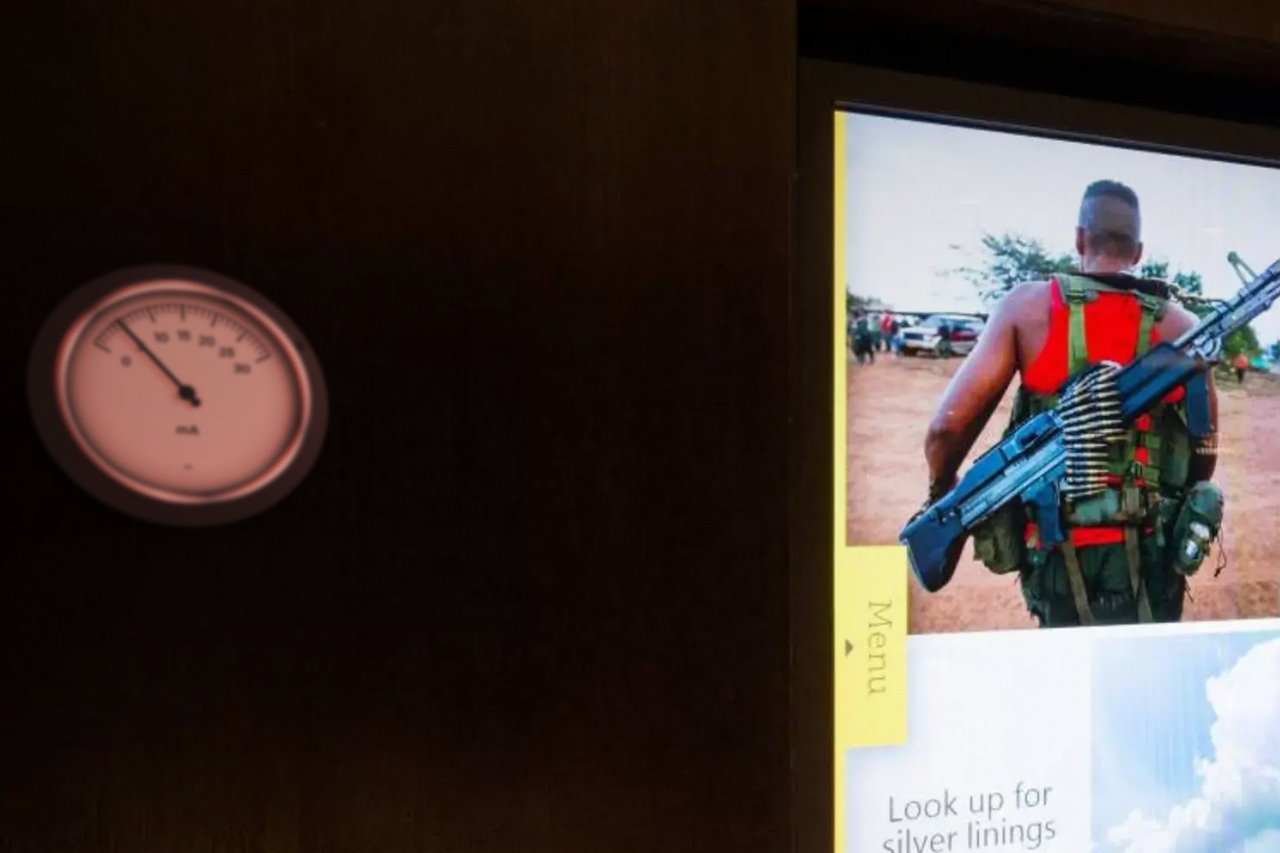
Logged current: 5 mA
